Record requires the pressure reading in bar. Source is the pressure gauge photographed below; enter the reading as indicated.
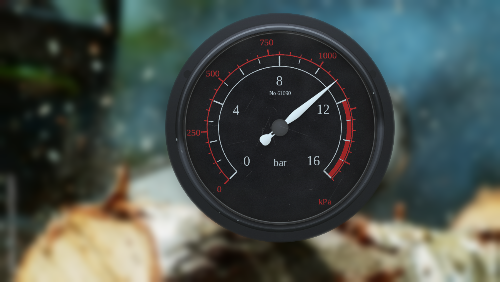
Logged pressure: 11 bar
